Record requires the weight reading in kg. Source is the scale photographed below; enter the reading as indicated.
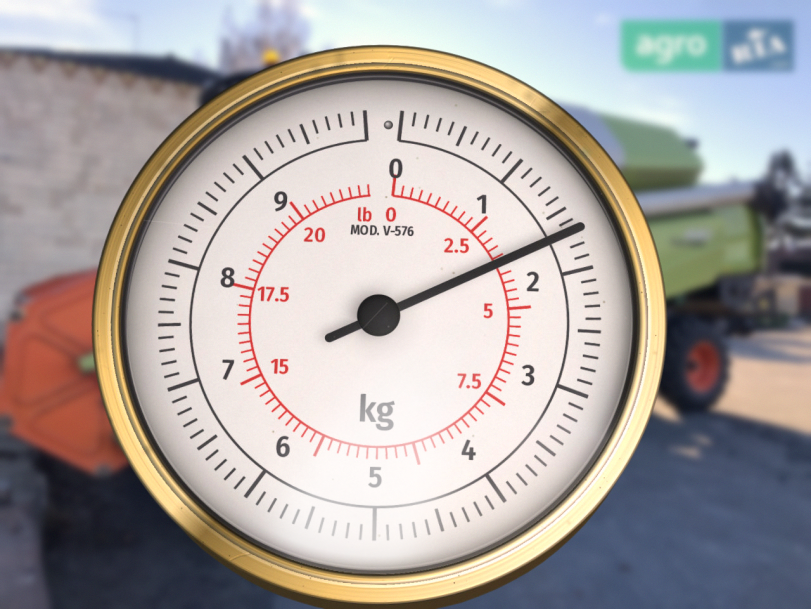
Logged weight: 1.7 kg
